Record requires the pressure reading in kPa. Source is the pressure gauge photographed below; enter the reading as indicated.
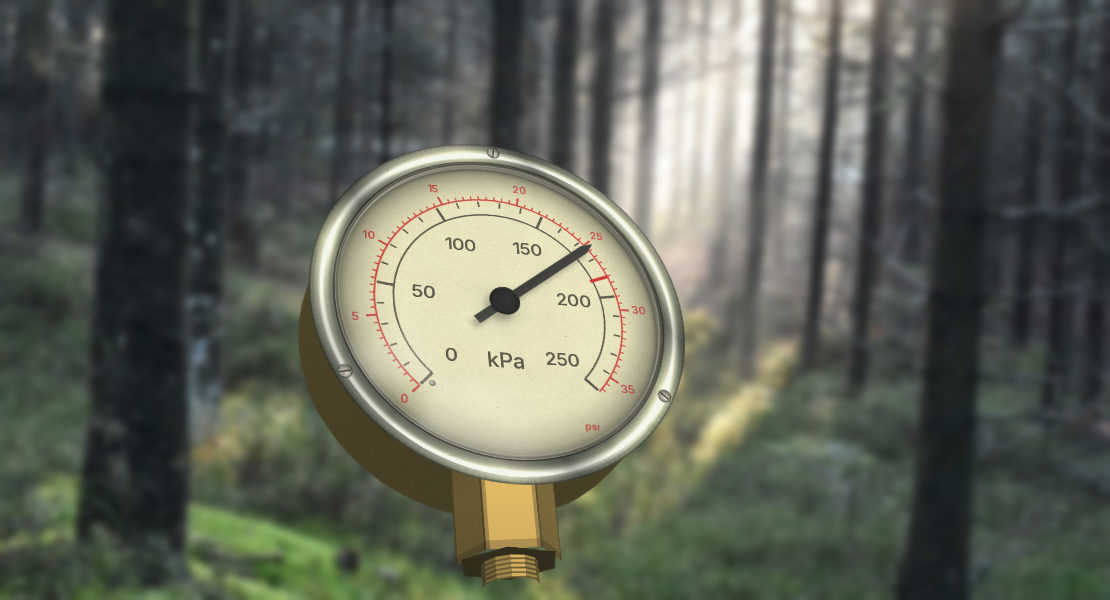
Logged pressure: 175 kPa
